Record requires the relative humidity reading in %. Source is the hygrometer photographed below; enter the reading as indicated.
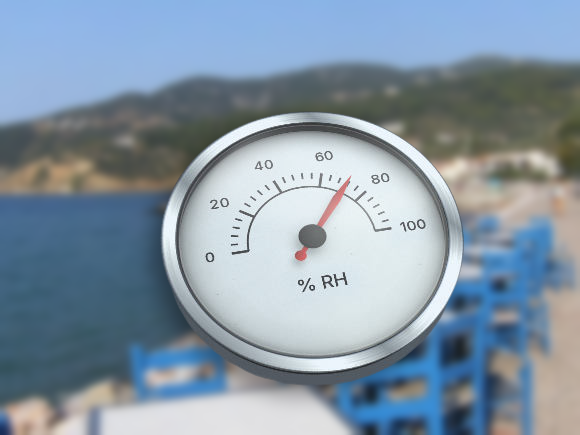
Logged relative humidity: 72 %
